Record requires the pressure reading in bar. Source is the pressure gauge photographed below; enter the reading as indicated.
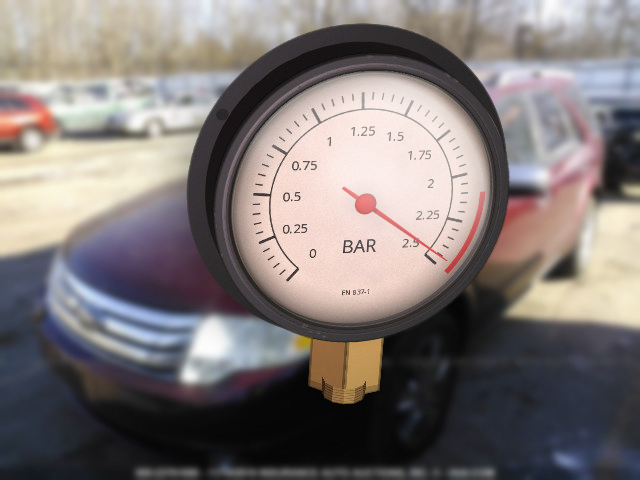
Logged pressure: 2.45 bar
